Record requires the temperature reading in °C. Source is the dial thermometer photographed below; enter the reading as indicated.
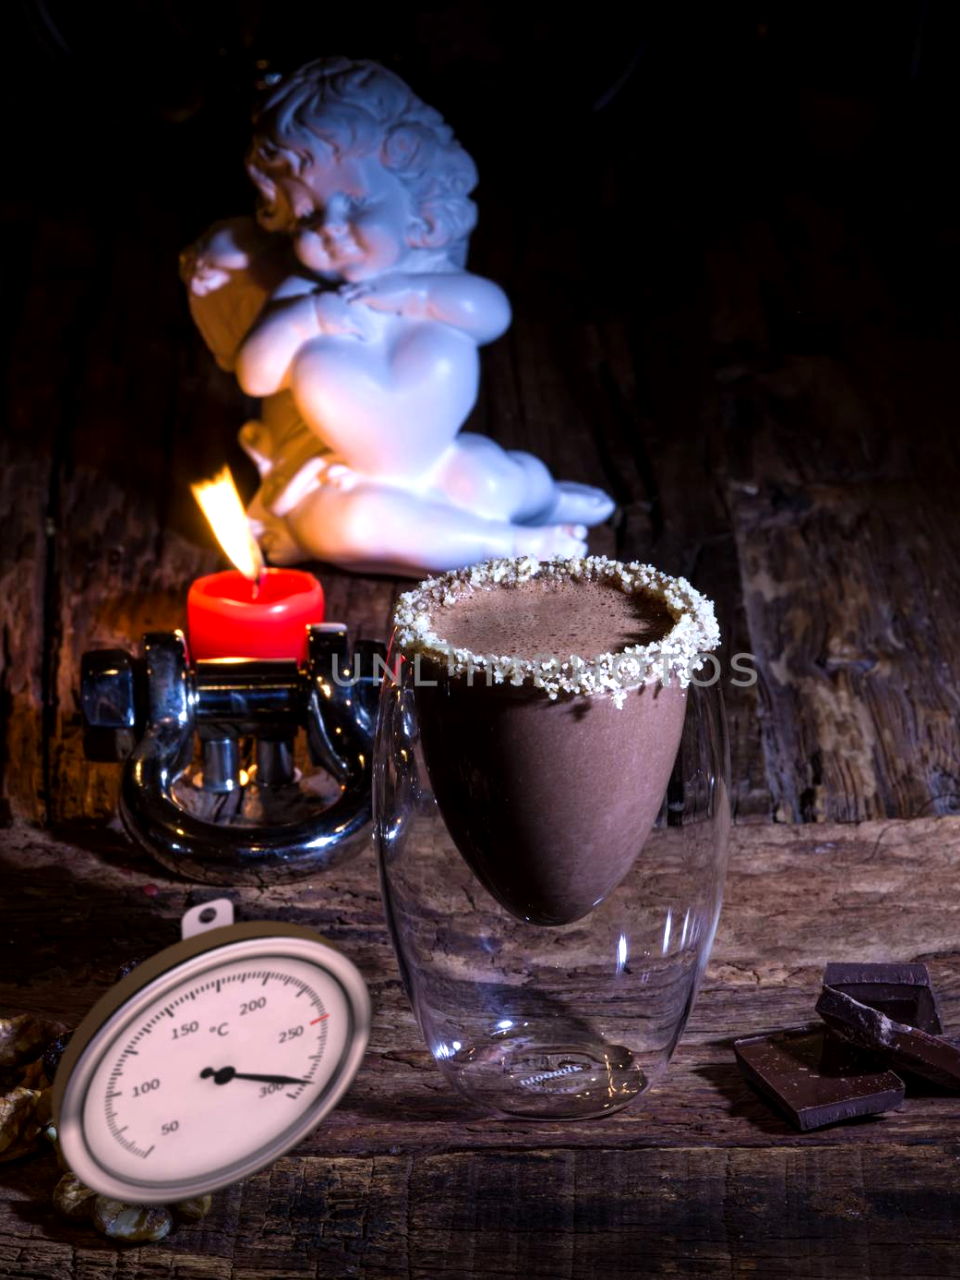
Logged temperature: 287.5 °C
